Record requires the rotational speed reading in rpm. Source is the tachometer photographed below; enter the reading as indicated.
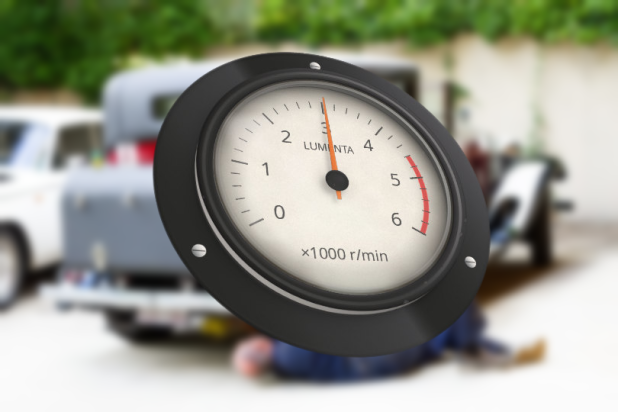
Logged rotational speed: 3000 rpm
